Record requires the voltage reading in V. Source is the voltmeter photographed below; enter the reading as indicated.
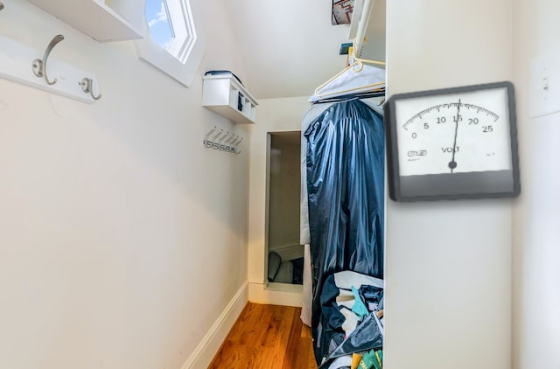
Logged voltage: 15 V
